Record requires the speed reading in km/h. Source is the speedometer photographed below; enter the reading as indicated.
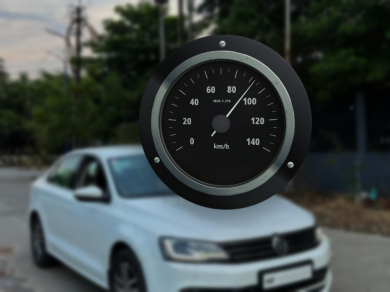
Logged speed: 92.5 km/h
